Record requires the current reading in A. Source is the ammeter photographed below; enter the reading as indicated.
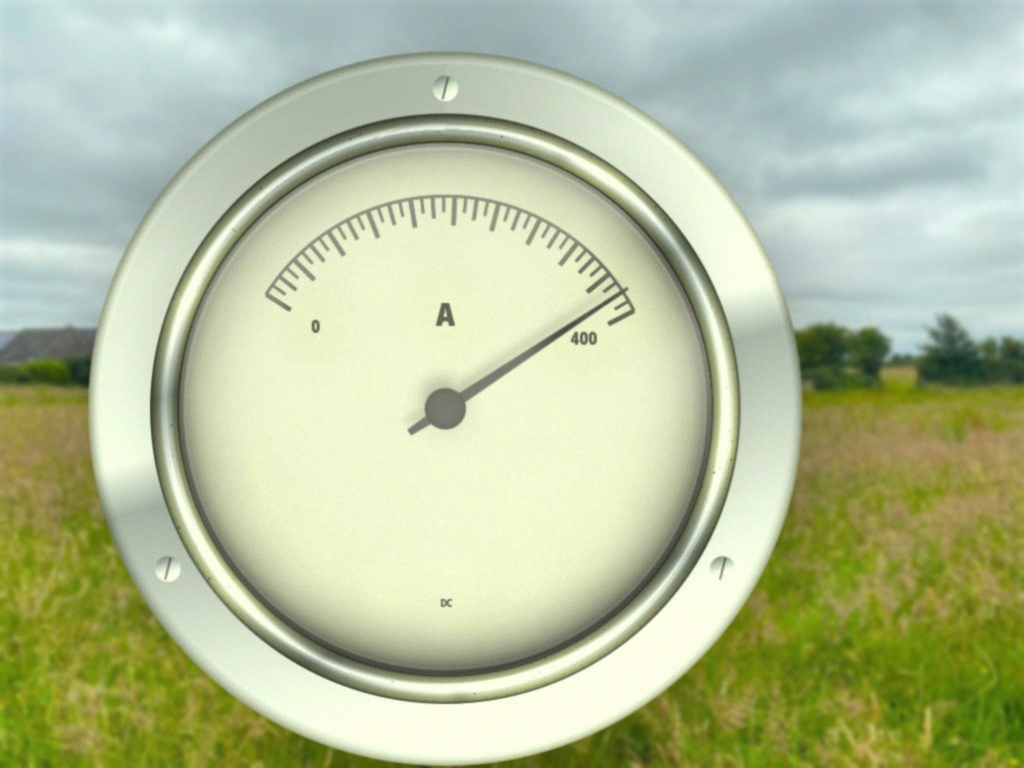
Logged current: 380 A
